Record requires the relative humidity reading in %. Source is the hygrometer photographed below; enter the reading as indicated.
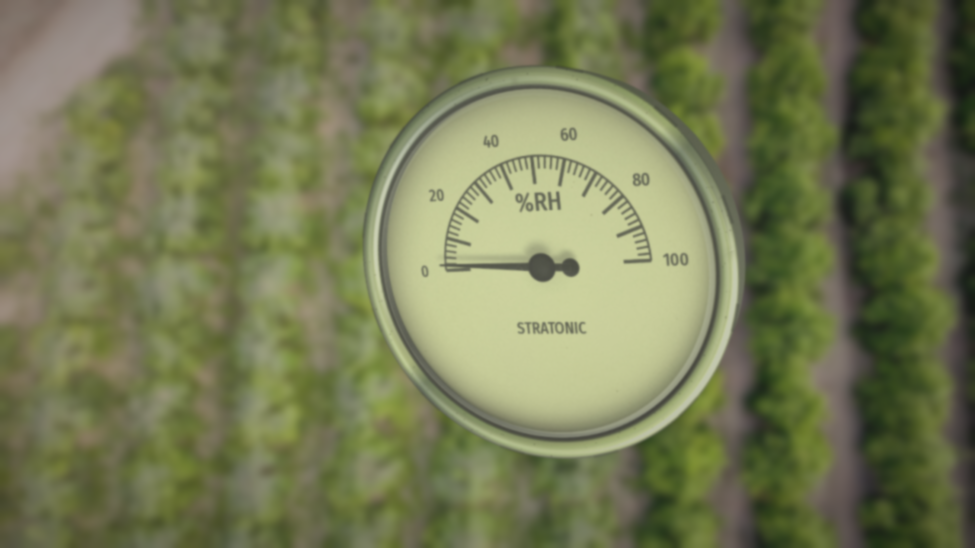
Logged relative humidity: 2 %
